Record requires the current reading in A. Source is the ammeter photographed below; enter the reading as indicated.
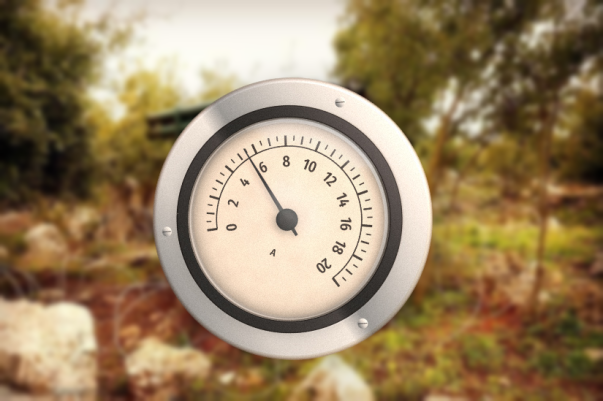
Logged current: 5.5 A
